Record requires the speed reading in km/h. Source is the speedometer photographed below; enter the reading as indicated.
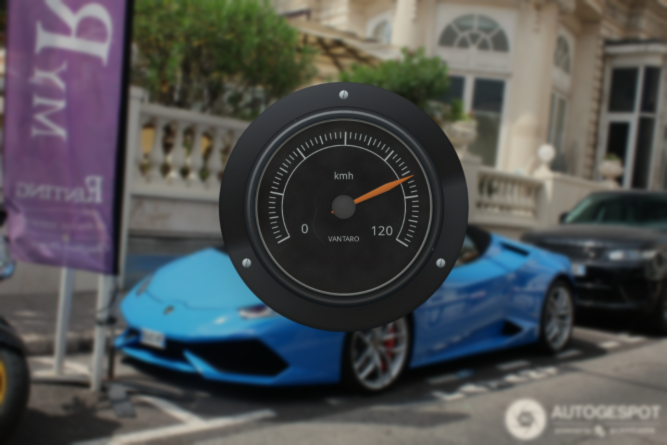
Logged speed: 92 km/h
